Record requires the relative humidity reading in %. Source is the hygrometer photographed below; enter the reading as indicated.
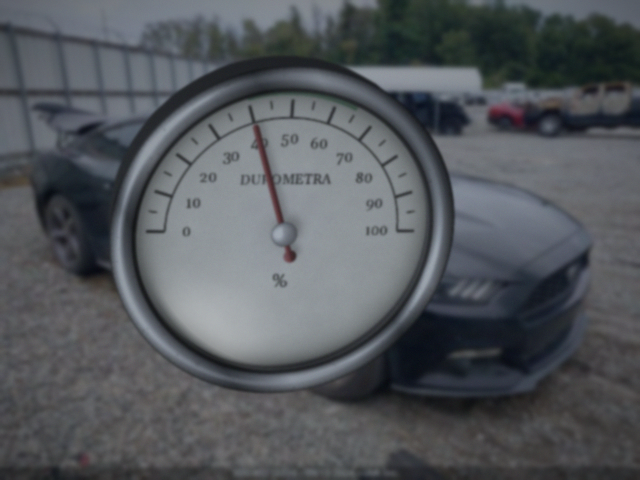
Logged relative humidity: 40 %
